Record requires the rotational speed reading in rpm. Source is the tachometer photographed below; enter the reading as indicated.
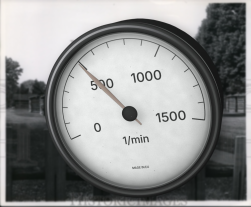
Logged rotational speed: 500 rpm
